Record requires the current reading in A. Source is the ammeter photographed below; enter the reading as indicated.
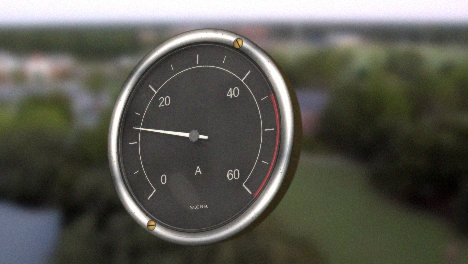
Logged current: 12.5 A
